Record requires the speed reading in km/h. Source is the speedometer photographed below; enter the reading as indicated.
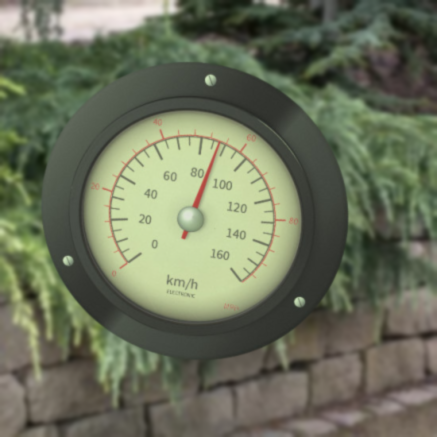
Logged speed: 87.5 km/h
